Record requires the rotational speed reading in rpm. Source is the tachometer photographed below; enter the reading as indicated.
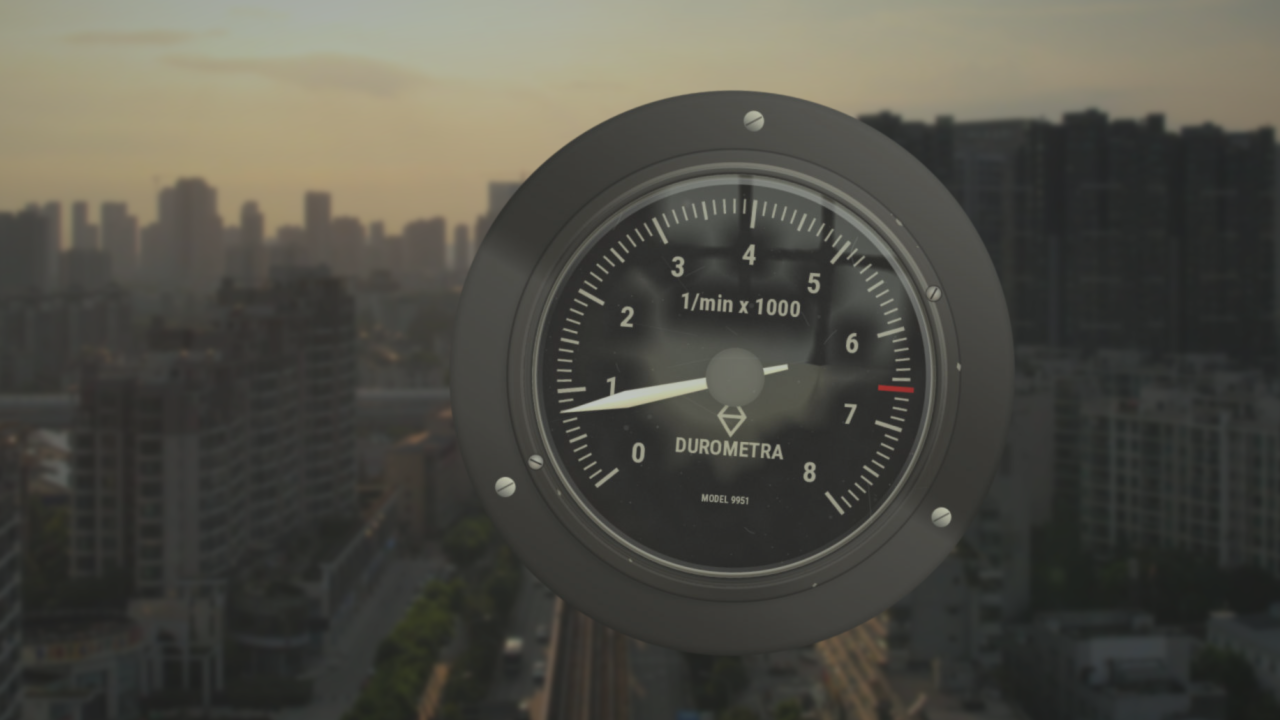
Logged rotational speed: 800 rpm
